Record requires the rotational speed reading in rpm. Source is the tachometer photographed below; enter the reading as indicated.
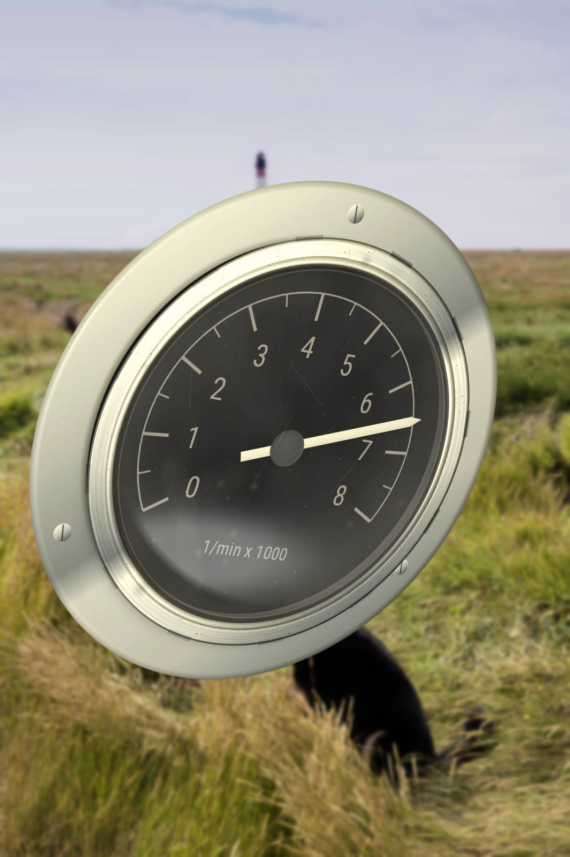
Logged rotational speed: 6500 rpm
